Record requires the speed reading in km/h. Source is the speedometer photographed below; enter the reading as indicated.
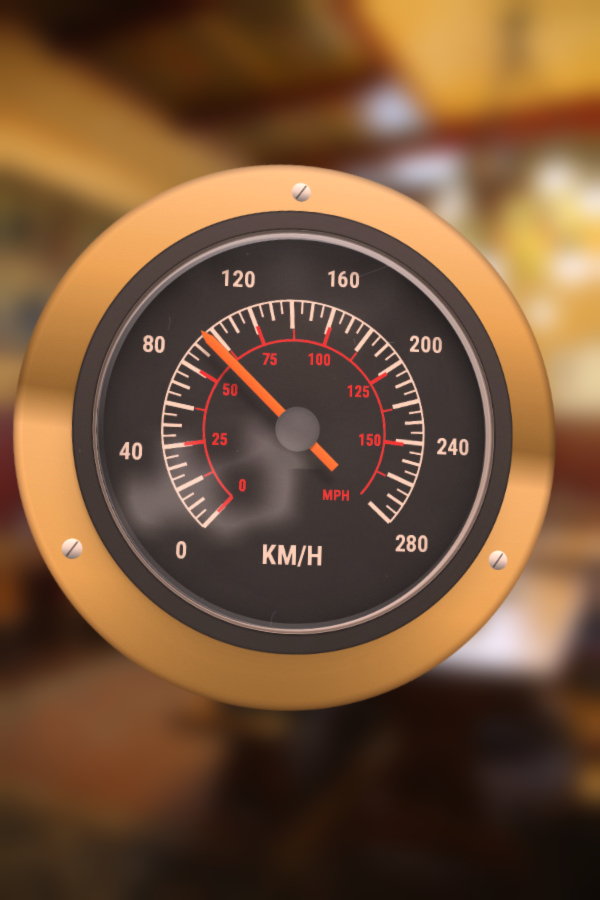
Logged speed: 95 km/h
